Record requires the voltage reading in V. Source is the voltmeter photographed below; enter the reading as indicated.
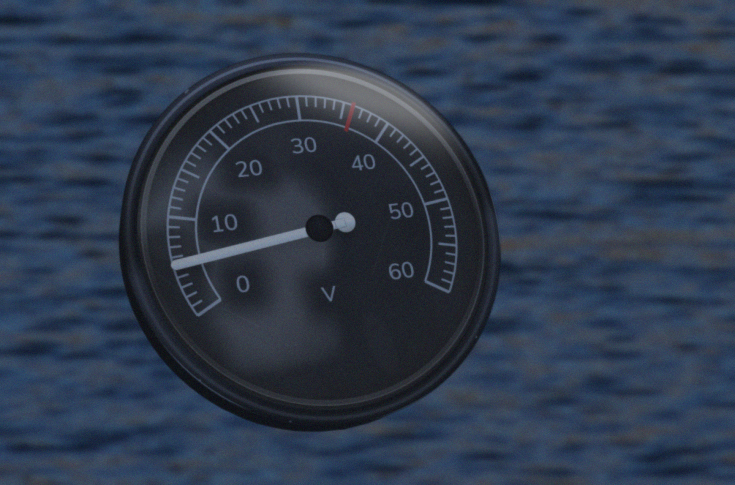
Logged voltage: 5 V
